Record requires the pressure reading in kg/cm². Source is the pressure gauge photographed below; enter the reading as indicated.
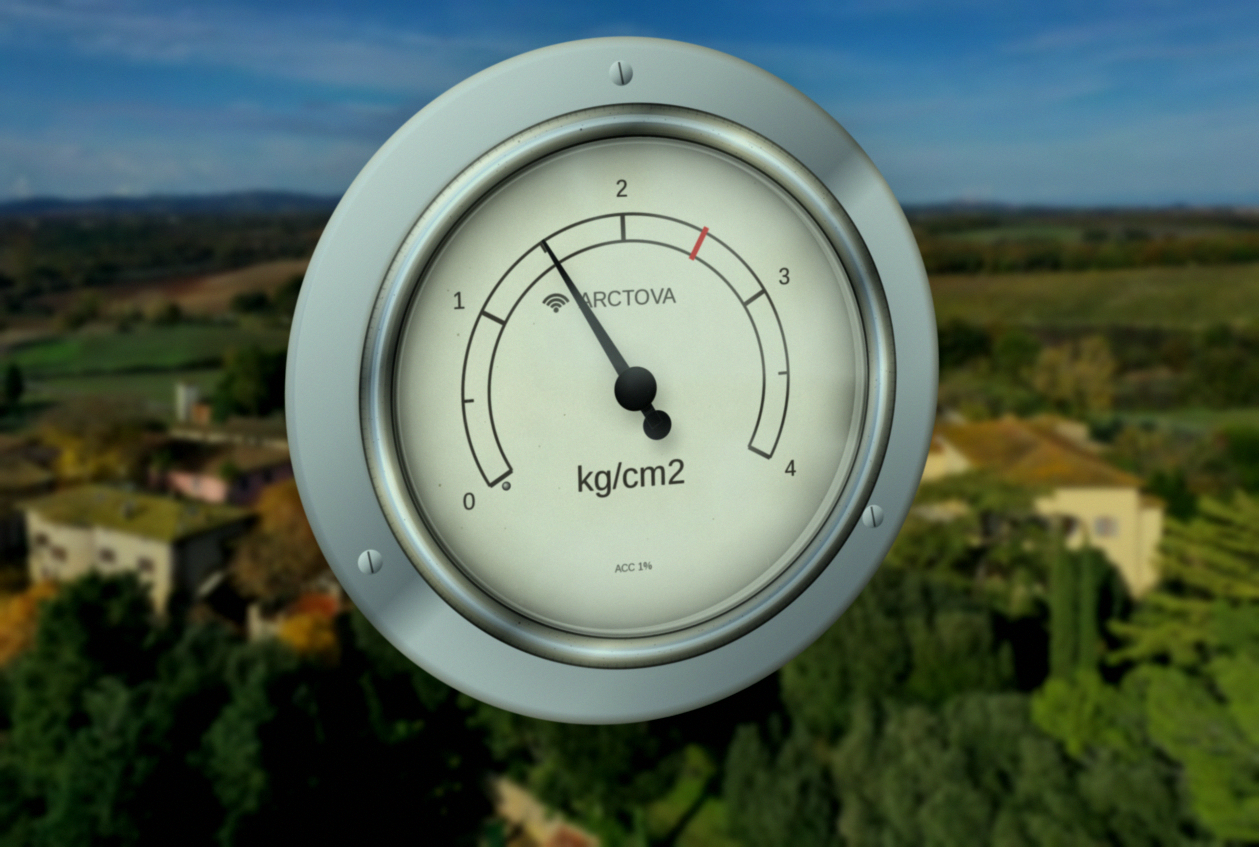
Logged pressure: 1.5 kg/cm²
